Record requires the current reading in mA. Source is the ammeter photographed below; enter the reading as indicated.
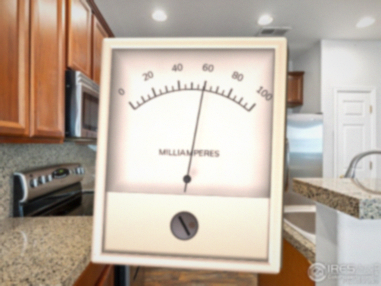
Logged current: 60 mA
